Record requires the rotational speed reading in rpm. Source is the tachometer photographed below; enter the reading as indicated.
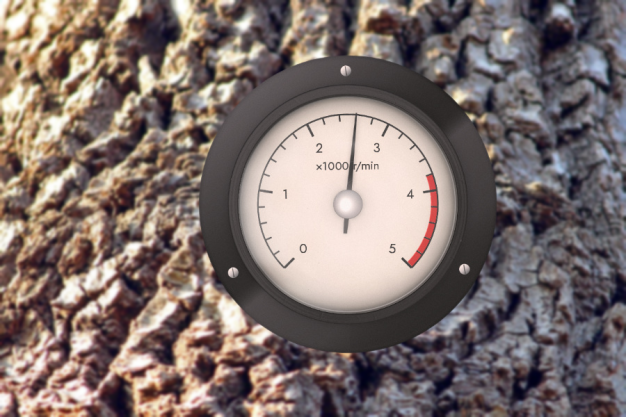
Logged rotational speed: 2600 rpm
